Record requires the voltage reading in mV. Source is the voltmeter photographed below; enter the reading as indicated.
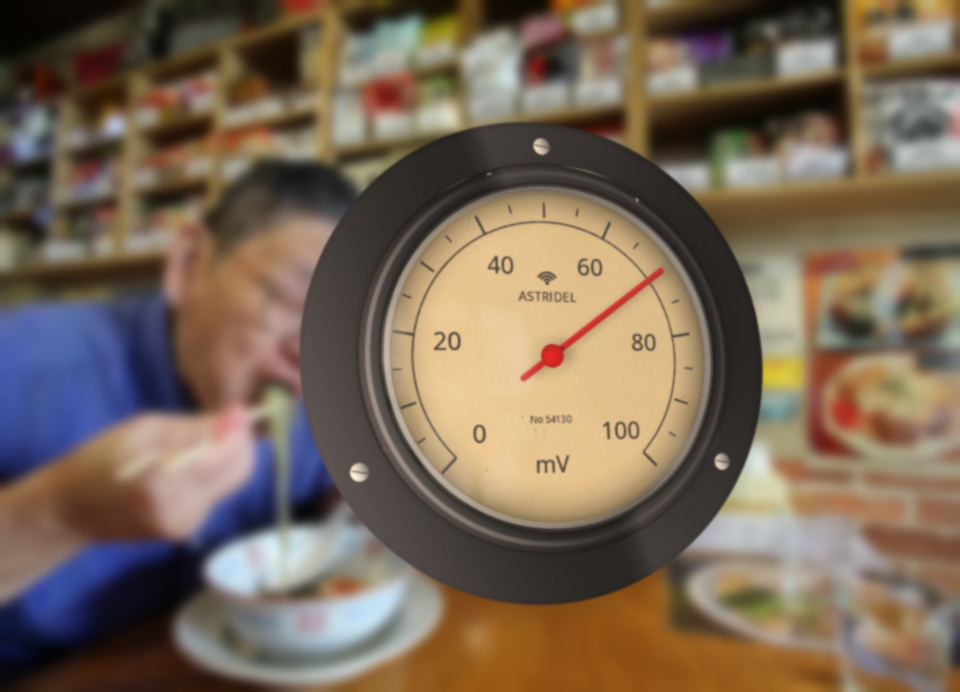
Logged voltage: 70 mV
